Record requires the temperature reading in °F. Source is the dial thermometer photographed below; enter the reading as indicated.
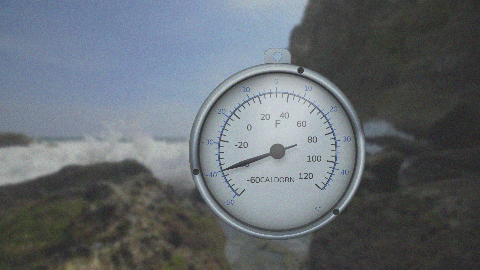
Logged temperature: -40 °F
